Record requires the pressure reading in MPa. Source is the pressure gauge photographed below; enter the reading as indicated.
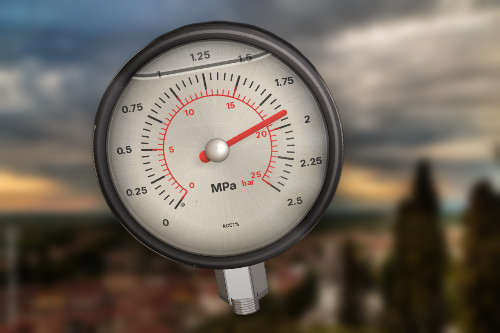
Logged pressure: 1.9 MPa
